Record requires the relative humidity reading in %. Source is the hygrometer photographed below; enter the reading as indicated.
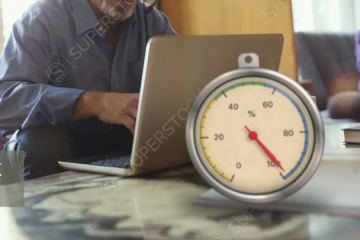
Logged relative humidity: 98 %
